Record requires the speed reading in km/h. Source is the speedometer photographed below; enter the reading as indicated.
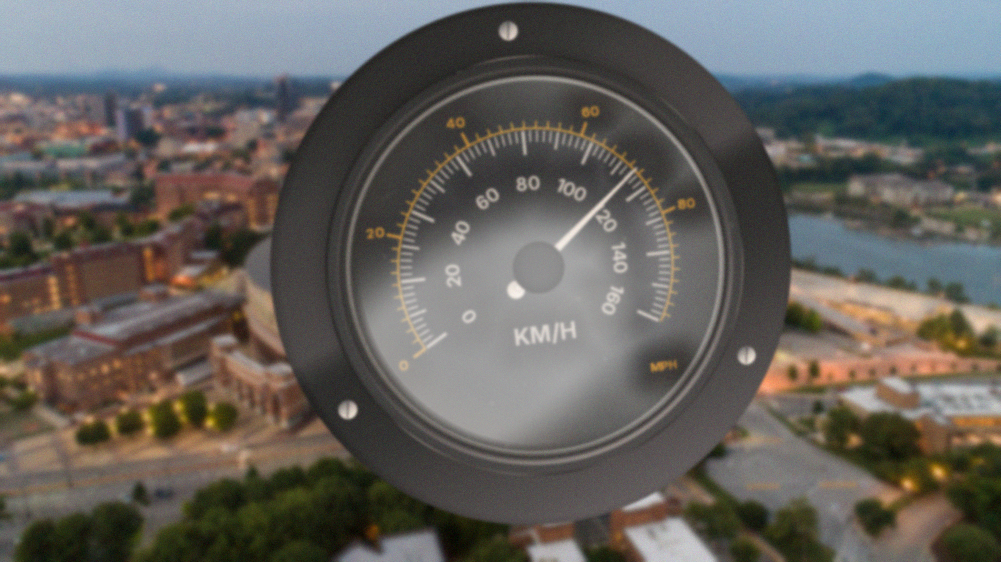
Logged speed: 114 km/h
